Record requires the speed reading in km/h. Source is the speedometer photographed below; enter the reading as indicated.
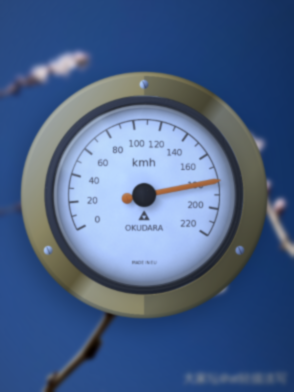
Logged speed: 180 km/h
